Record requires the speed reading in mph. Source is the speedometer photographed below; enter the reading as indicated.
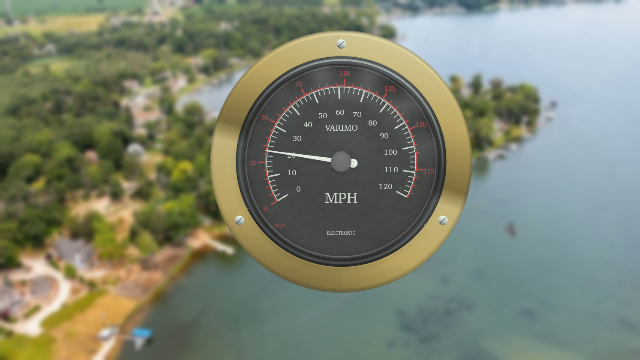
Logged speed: 20 mph
